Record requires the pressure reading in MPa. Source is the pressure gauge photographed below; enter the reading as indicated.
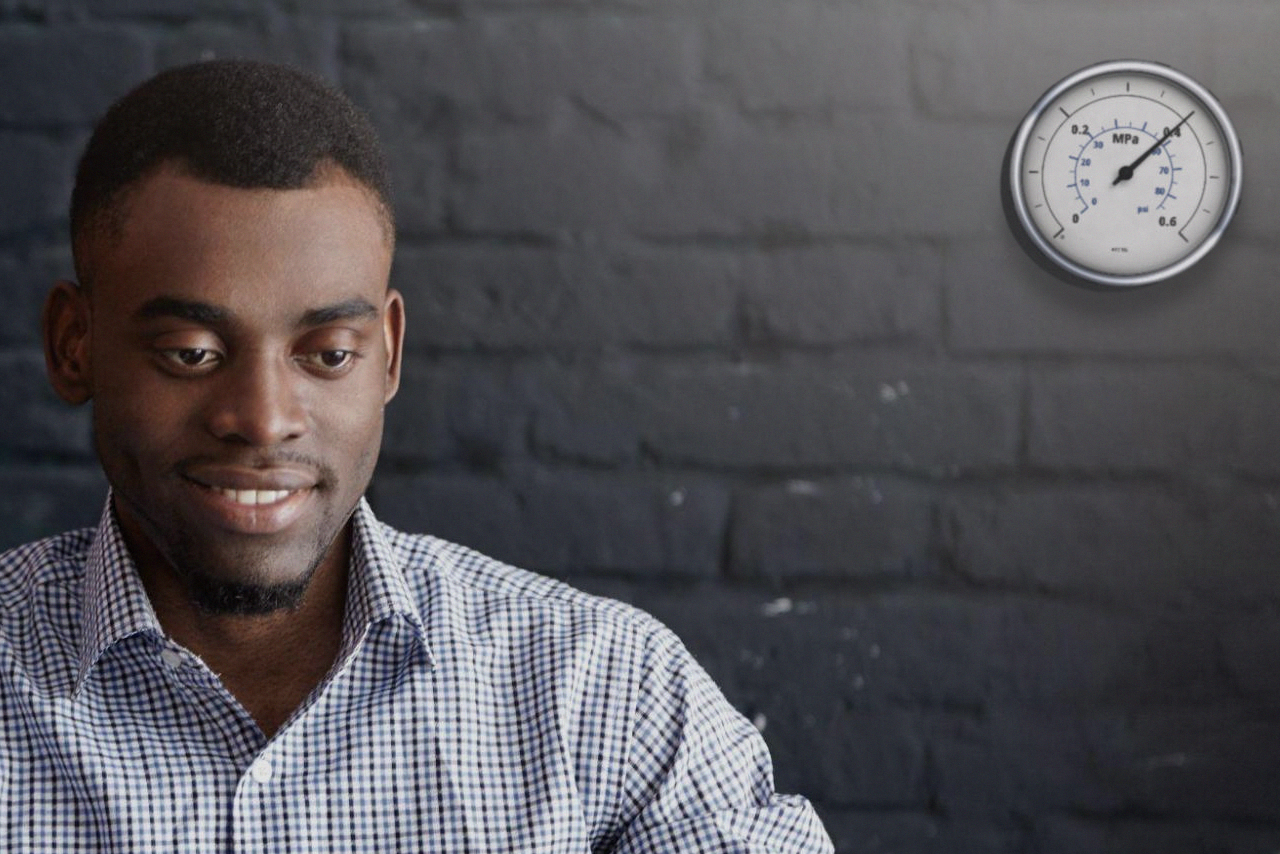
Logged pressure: 0.4 MPa
